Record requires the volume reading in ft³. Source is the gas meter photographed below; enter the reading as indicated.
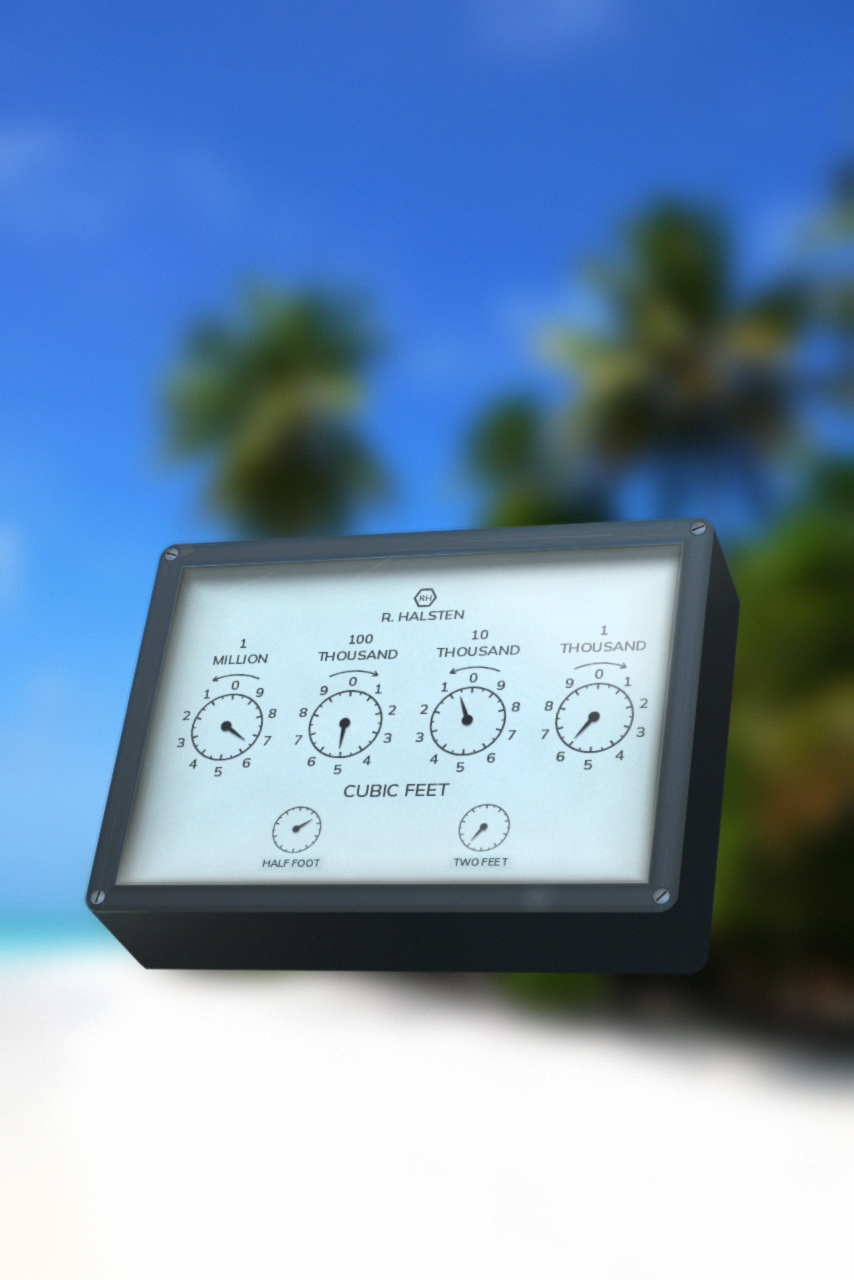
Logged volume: 650600 ft³
